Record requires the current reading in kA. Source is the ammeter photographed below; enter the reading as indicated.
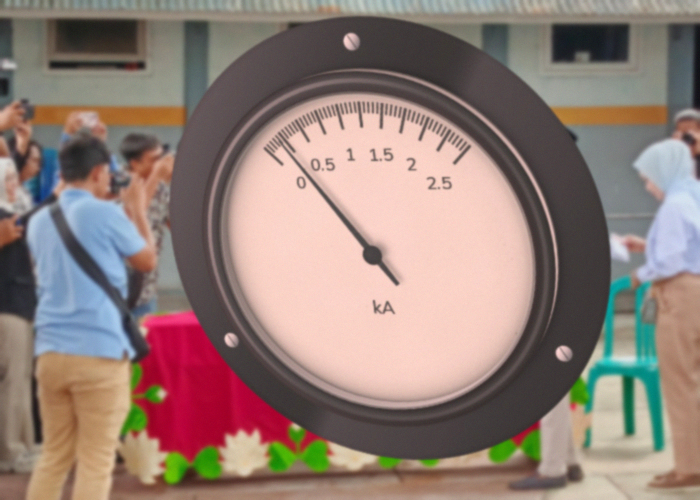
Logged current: 0.25 kA
